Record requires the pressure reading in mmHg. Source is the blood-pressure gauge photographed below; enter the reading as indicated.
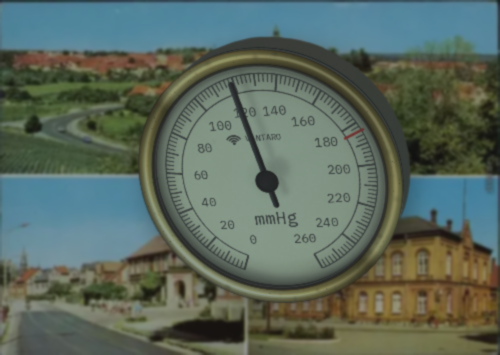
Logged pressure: 120 mmHg
